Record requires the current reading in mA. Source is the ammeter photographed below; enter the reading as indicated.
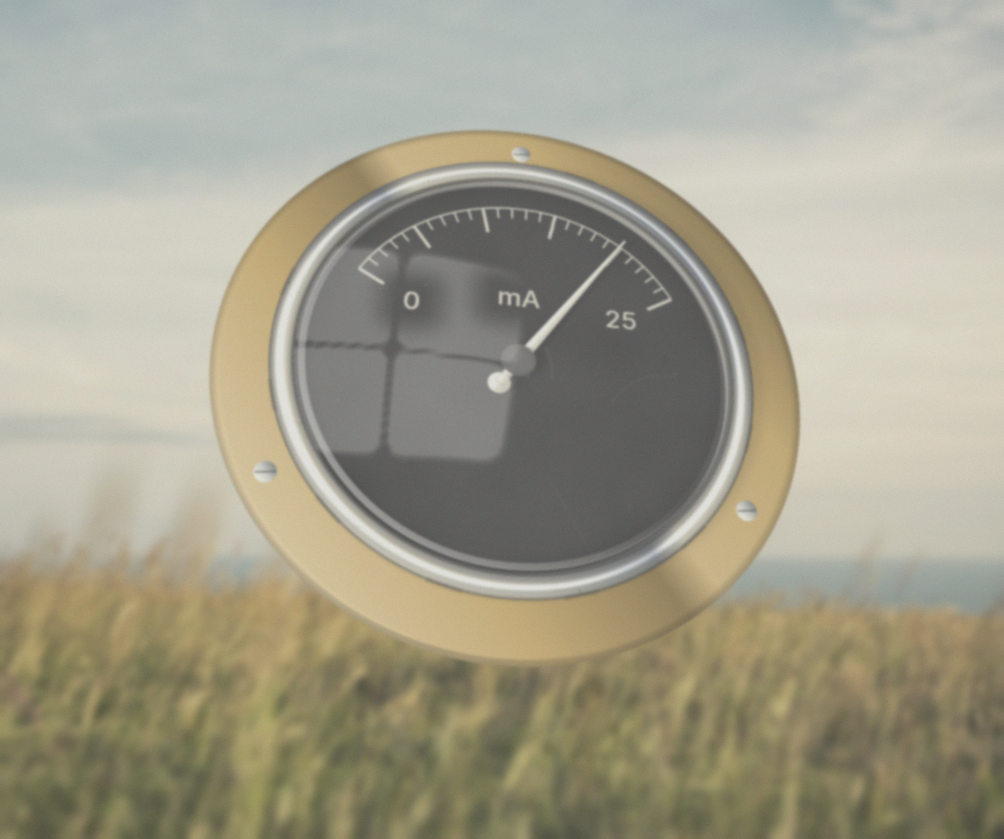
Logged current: 20 mA
